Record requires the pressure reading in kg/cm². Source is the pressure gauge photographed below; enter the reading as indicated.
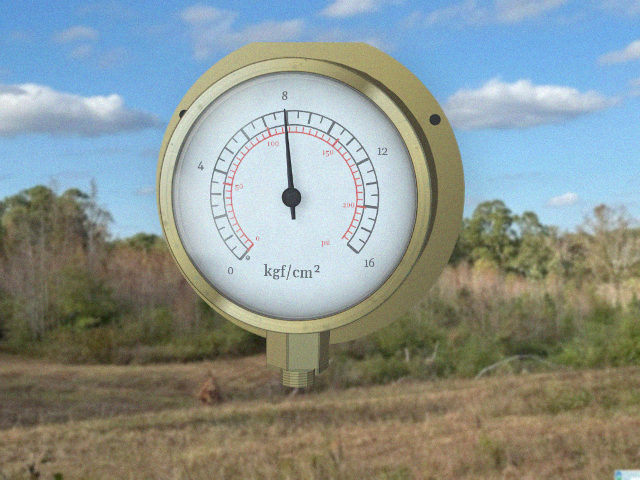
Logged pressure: 8 kg/cm²
